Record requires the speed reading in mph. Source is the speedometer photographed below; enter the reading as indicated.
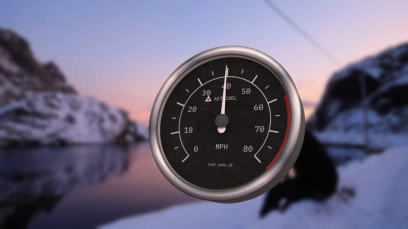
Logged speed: 40 mph
